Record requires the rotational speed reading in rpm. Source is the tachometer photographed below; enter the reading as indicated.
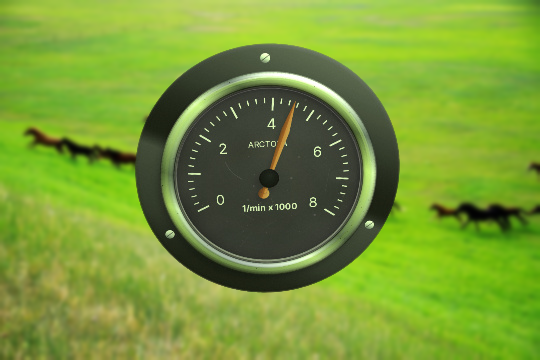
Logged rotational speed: 4500 rpm
